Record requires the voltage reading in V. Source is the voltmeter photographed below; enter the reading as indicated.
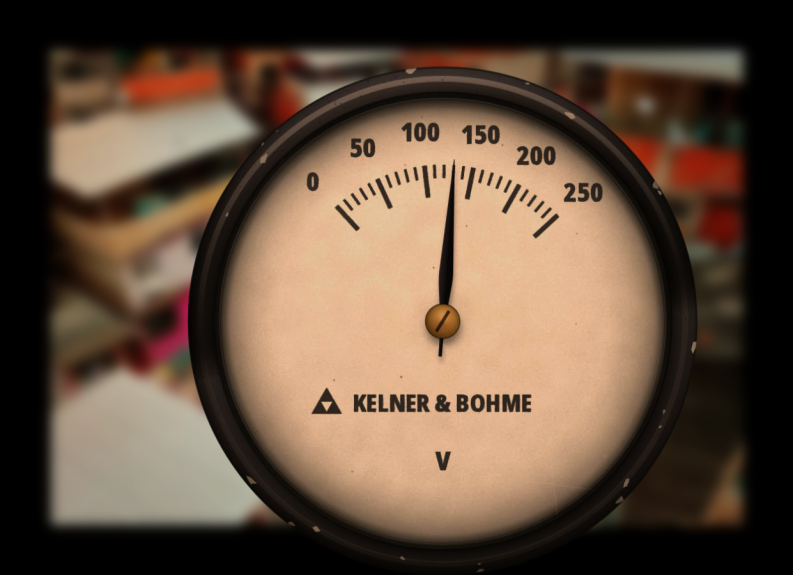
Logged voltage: 130 V
